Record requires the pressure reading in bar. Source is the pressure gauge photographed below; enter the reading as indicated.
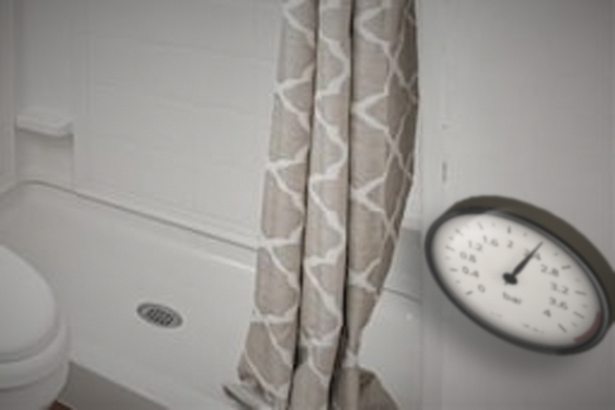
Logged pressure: 2.4 bar
